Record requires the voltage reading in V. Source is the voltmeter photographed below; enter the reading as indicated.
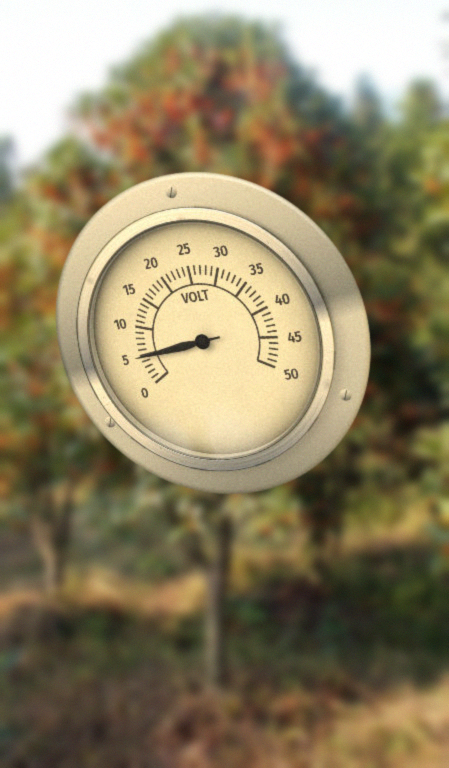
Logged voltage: 5 V
